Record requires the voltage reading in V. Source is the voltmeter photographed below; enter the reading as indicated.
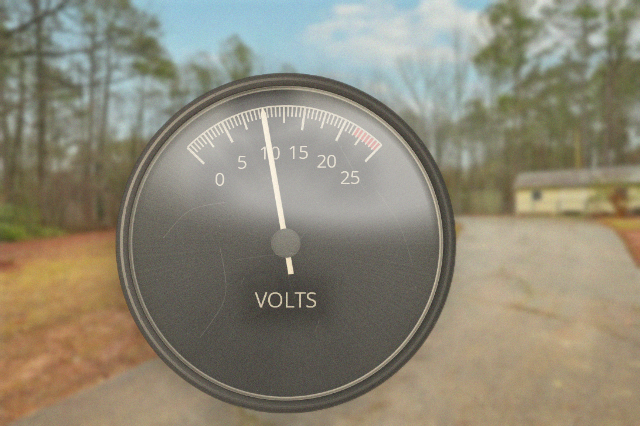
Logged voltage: 10 V
